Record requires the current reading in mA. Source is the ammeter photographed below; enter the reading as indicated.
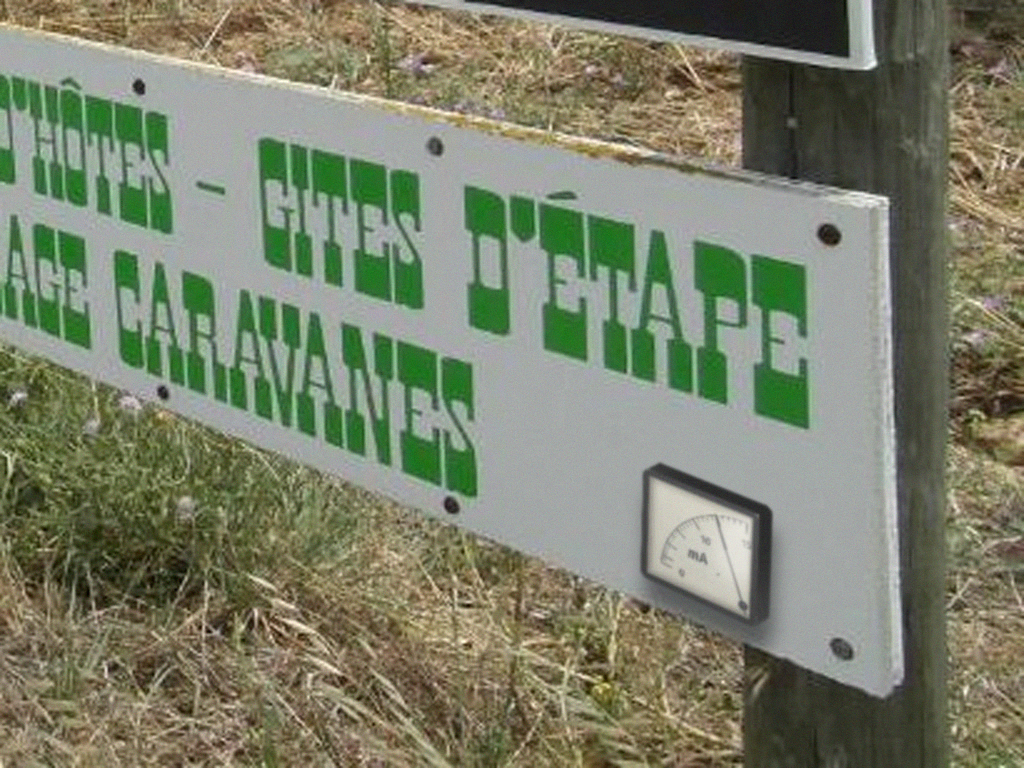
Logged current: 12.5 mA
